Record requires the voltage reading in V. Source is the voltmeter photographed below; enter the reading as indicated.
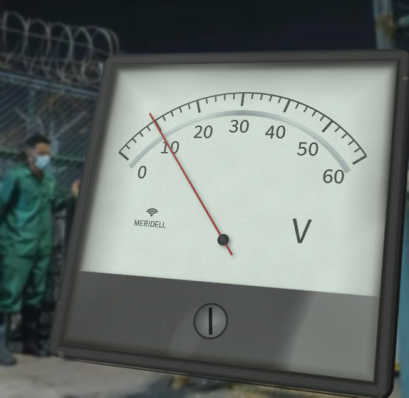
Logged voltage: 10 V
